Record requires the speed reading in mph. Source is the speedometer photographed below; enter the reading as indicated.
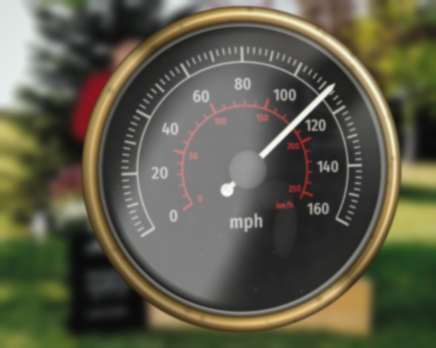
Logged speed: 112 mph
